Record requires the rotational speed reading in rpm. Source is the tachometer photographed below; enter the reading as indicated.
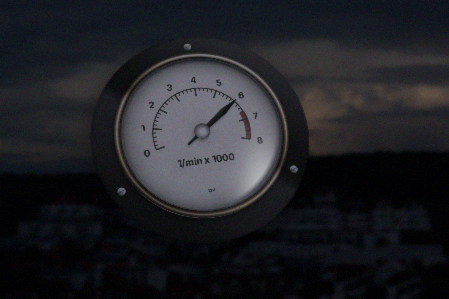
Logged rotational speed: 6000 rpm
